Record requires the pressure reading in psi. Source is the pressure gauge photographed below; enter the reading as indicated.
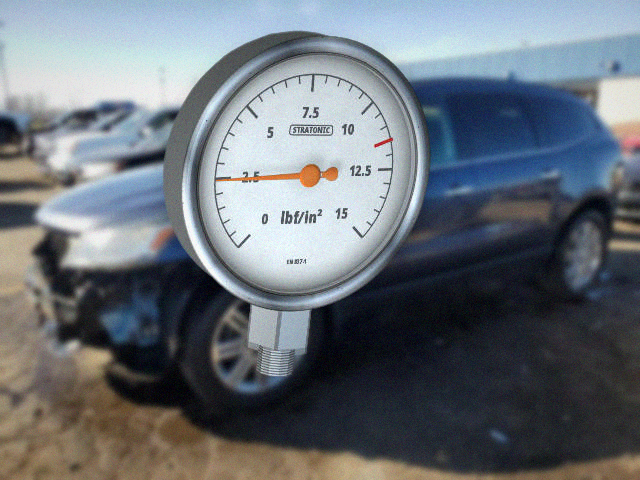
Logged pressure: 2.5 psi
